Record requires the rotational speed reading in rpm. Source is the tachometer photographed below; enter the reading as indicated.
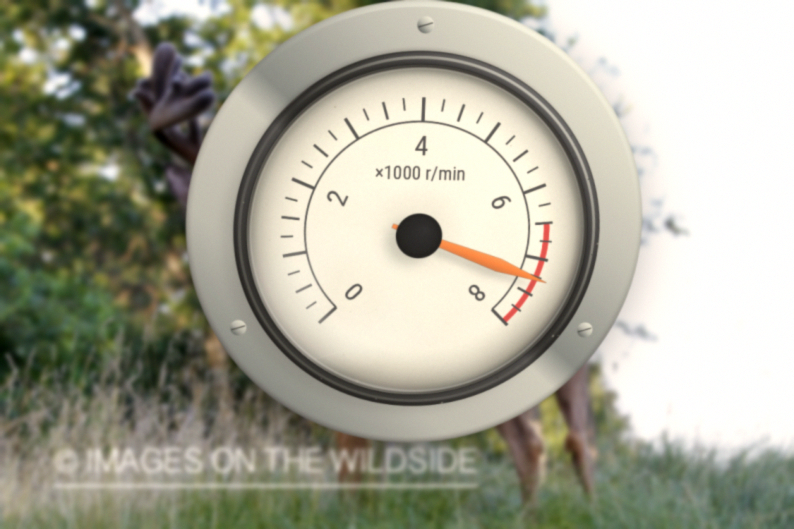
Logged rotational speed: 7250 rpm
